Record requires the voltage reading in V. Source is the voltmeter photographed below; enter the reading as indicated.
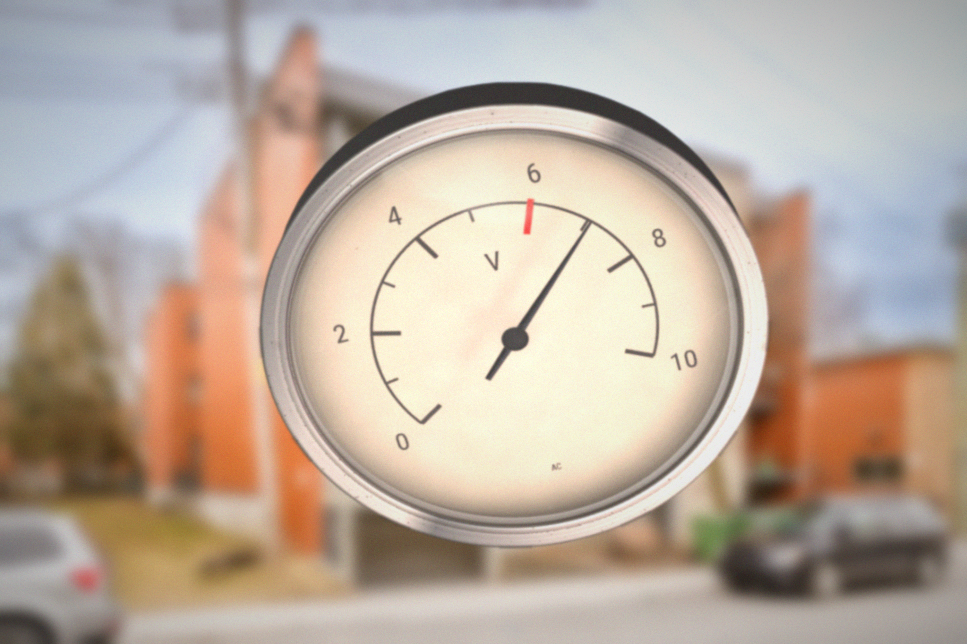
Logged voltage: 7 V
